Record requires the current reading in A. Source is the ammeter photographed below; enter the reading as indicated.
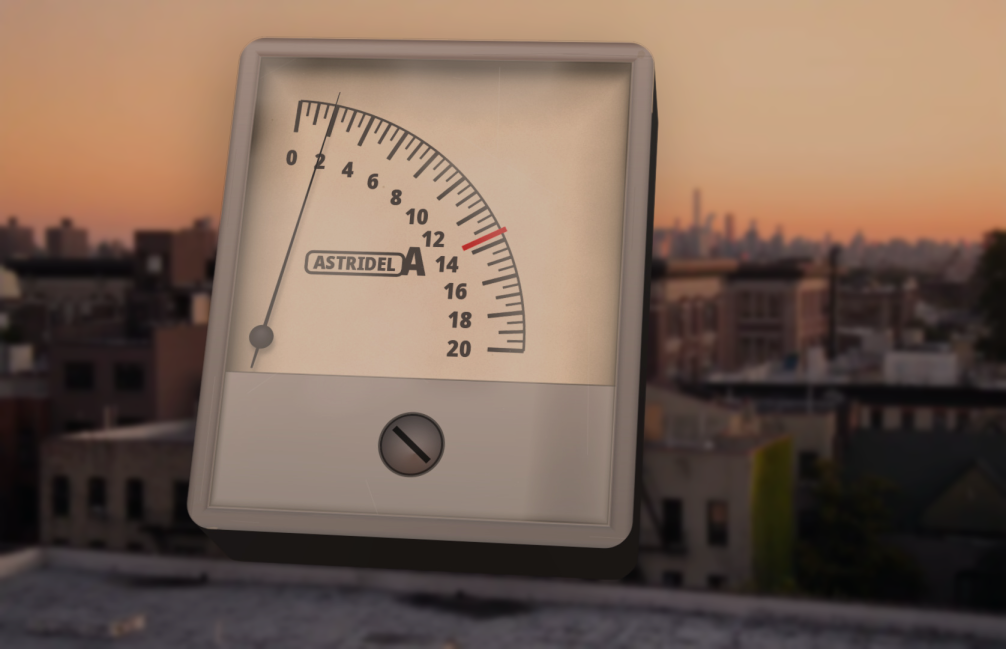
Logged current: 2 A
